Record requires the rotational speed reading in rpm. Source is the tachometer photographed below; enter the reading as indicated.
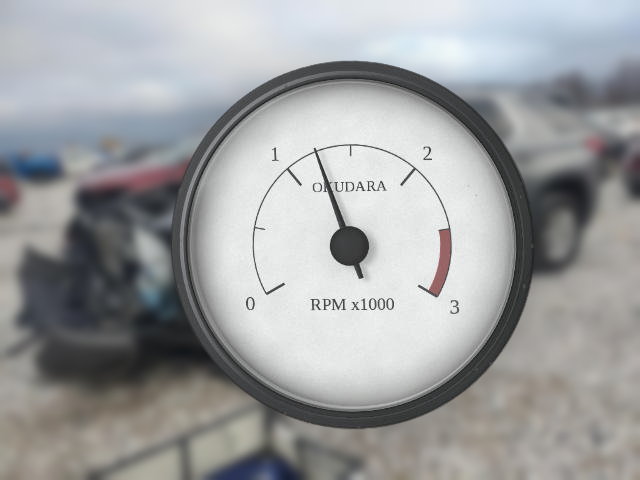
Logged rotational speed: 1250 rpm
